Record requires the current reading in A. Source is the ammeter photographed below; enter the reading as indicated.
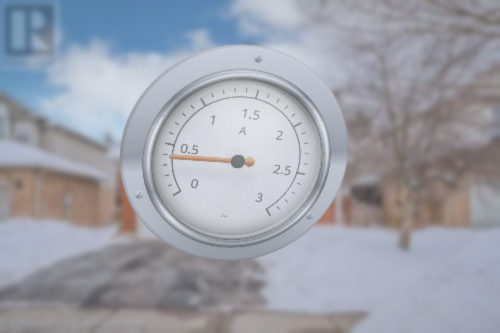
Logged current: 0.4 A
